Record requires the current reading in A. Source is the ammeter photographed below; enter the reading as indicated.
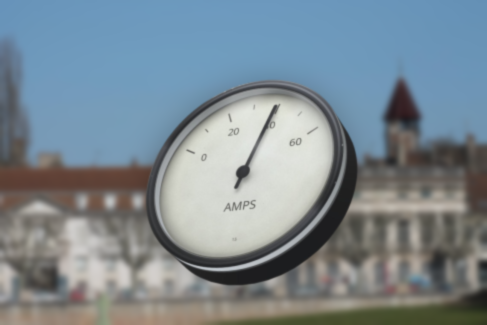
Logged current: 40 A
